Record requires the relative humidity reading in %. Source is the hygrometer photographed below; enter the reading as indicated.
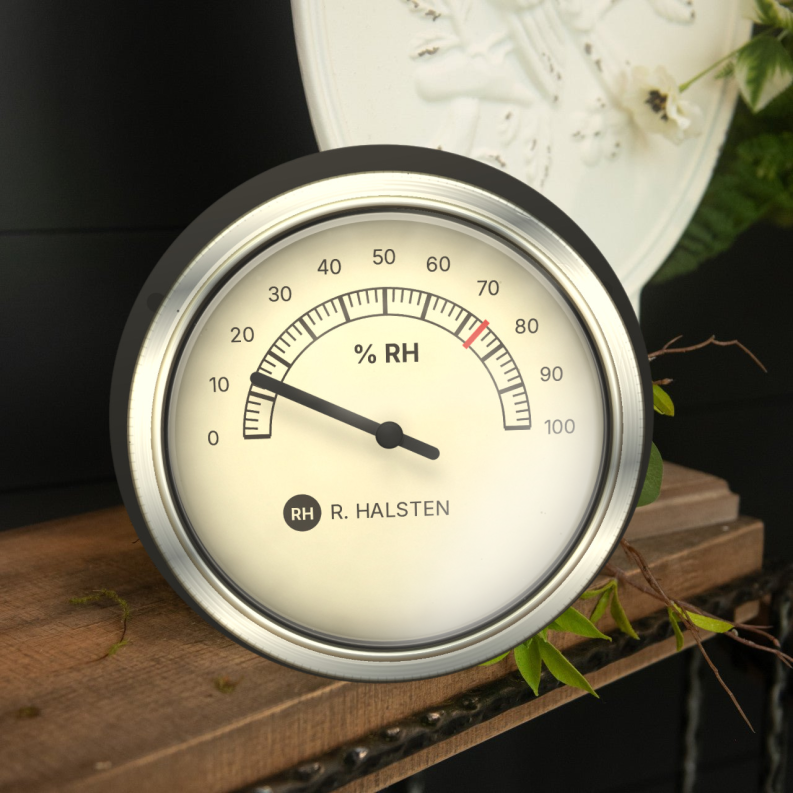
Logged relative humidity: 14 %
